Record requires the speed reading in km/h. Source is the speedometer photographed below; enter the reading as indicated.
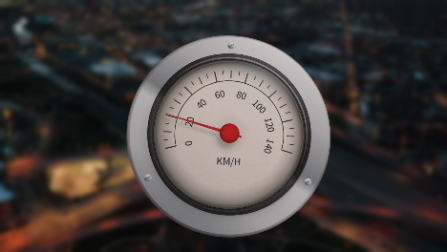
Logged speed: 20 km/h
